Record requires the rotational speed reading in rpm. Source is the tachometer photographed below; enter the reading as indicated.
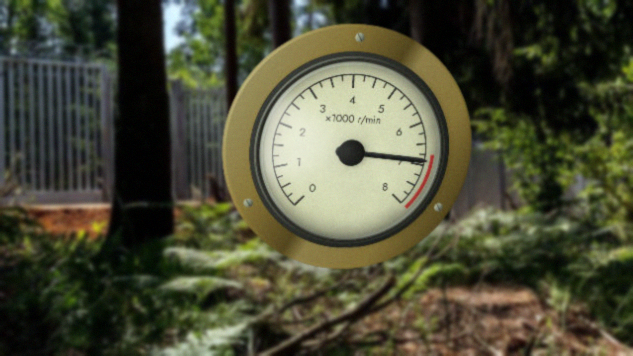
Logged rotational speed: 6875 rpm
